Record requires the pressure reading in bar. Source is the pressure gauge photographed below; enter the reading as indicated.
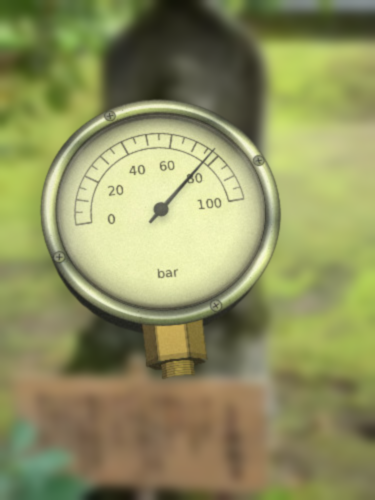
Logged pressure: 77.5 bar
